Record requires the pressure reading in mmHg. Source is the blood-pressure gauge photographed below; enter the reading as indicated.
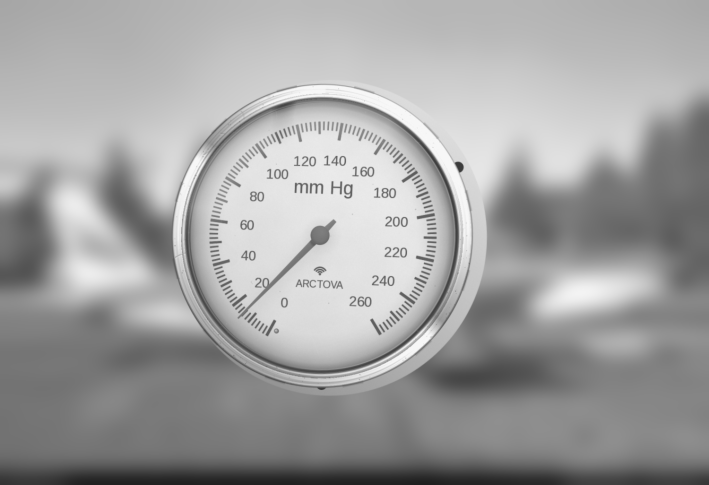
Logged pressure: 14 mmHg
